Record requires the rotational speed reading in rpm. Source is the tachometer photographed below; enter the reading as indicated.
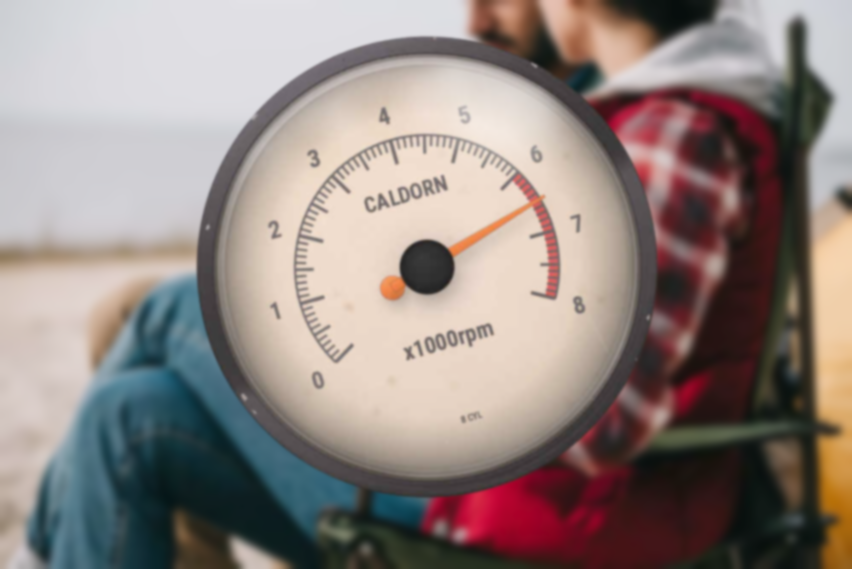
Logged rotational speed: 6500 rpm
